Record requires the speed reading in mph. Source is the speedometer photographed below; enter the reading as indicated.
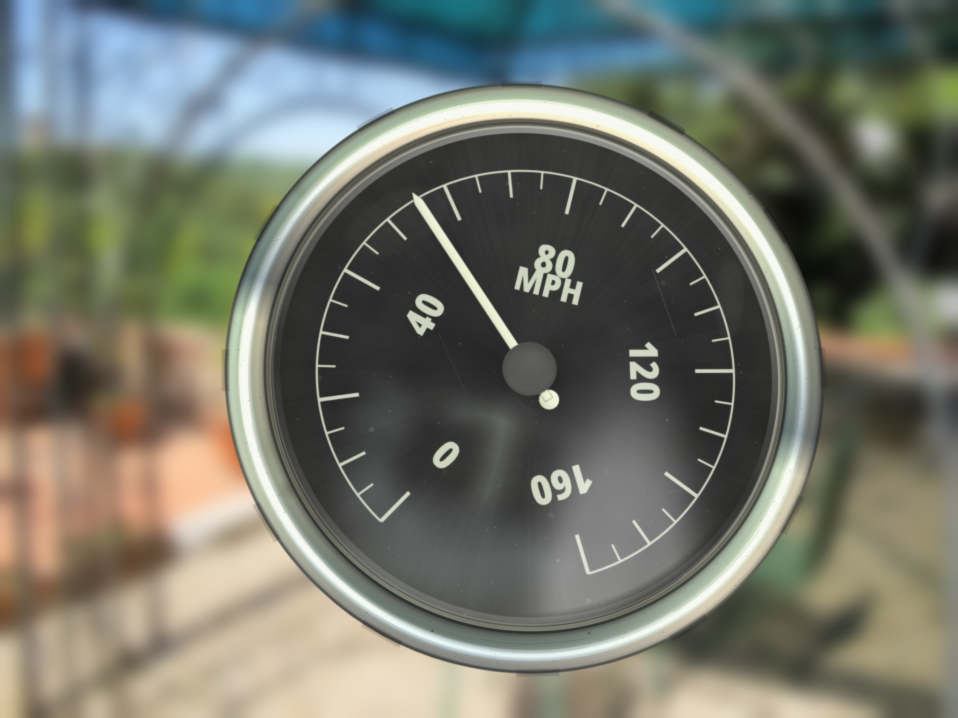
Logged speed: 55 mph
